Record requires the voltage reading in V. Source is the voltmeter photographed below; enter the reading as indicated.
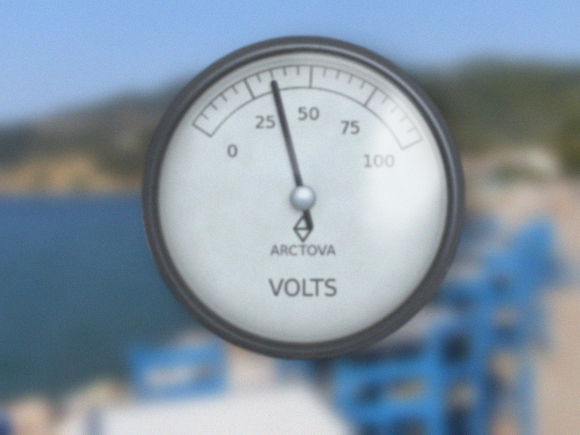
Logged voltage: 35 V
